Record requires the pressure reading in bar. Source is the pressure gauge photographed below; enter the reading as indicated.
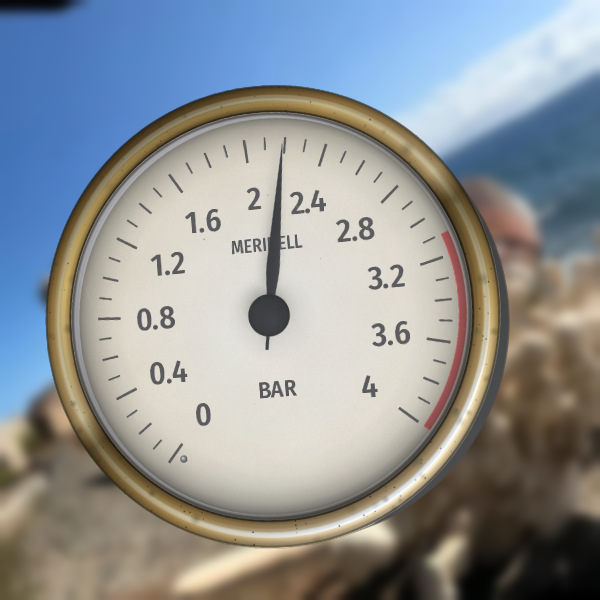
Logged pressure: 2.2 bar
